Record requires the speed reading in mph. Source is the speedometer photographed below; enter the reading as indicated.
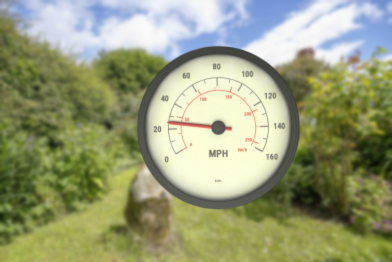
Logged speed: 25 mph
